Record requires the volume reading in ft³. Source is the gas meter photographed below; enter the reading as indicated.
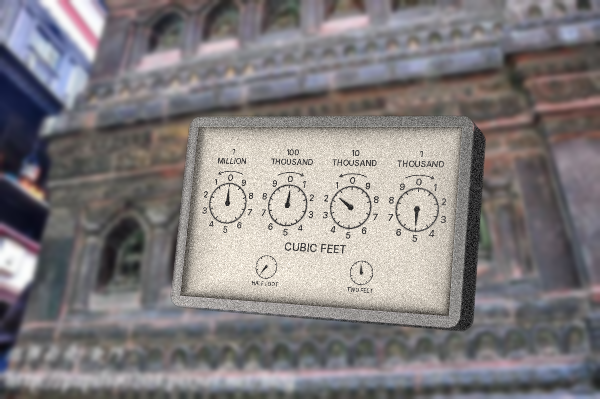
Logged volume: 1500 ft³
